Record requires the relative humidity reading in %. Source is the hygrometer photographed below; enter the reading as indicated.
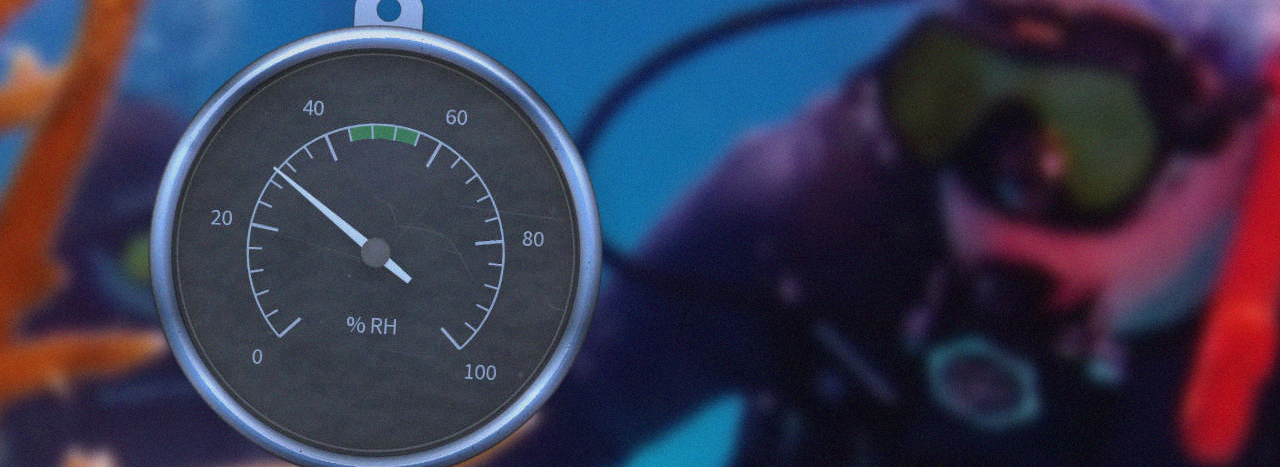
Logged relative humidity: 30 %
